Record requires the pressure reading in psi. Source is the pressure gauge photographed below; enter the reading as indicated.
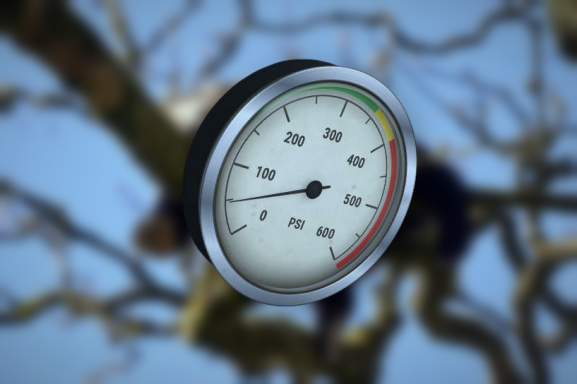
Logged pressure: 50 psi
